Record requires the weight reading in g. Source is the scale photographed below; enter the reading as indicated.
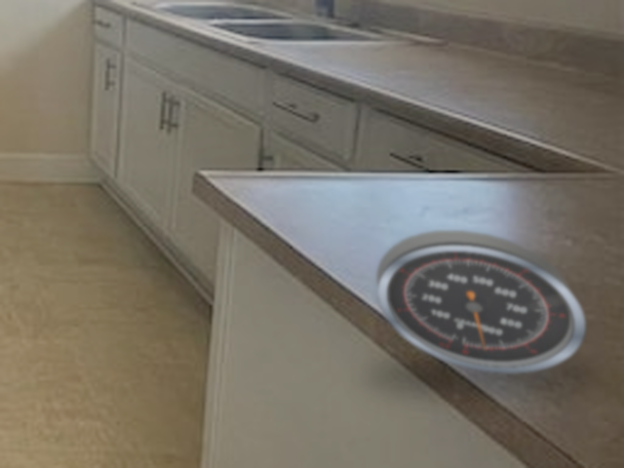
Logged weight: 950 g
